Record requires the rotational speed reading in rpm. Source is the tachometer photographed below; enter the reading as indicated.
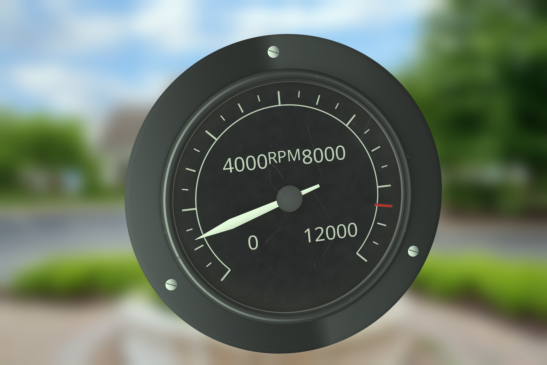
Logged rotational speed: 1250 rpm
